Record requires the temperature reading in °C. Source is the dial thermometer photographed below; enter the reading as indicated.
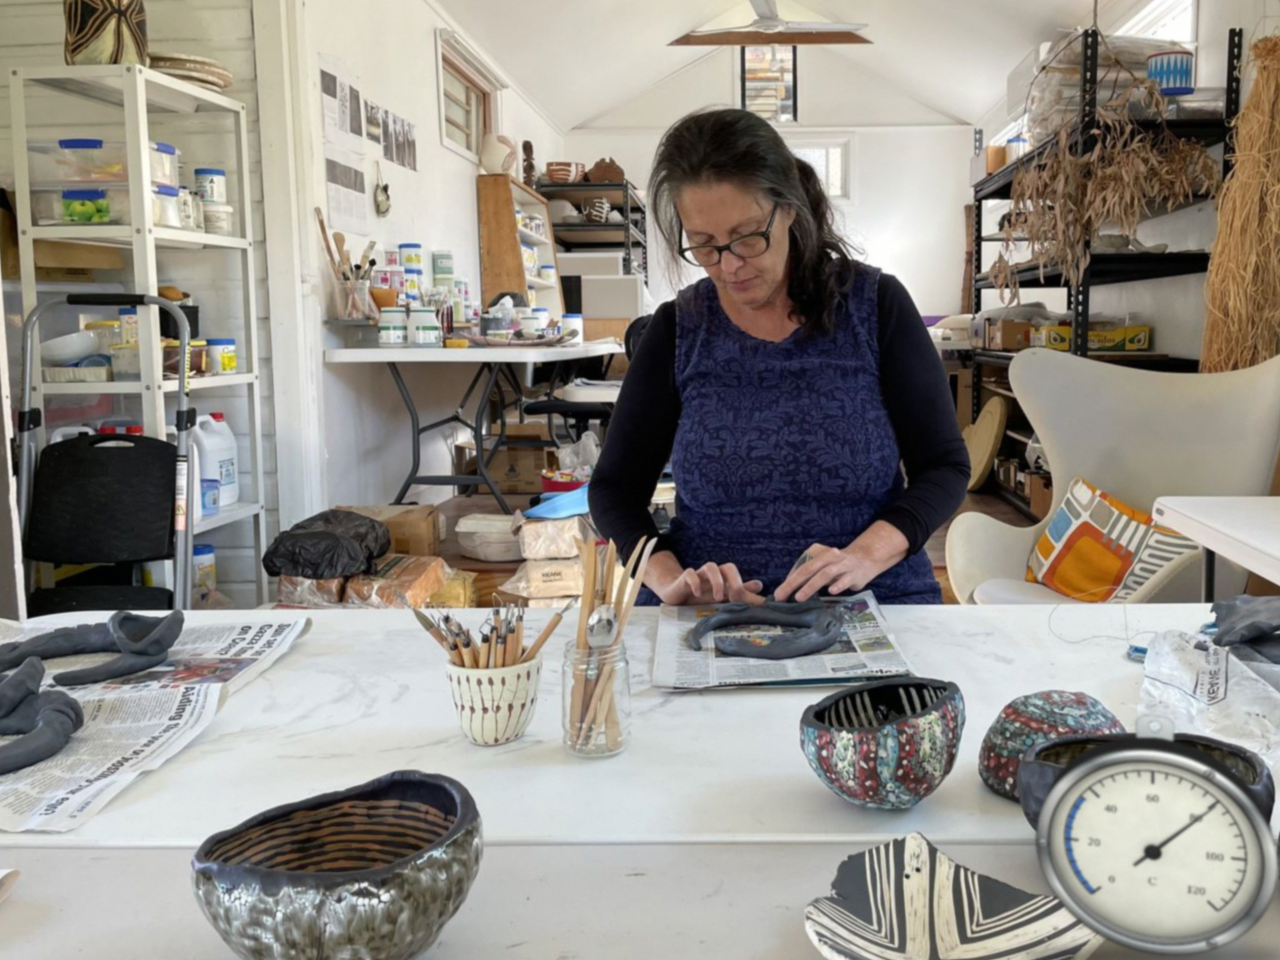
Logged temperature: 80 °C
